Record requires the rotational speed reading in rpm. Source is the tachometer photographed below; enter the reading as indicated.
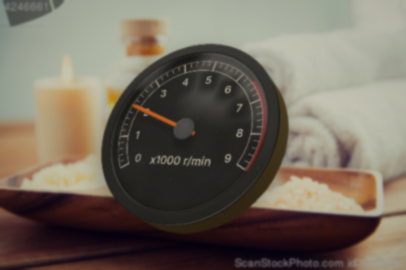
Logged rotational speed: 2000 rpm
